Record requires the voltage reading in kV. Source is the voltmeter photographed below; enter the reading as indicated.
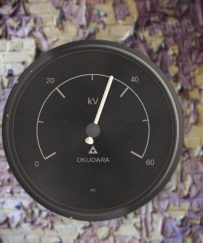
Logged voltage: 35 kV
